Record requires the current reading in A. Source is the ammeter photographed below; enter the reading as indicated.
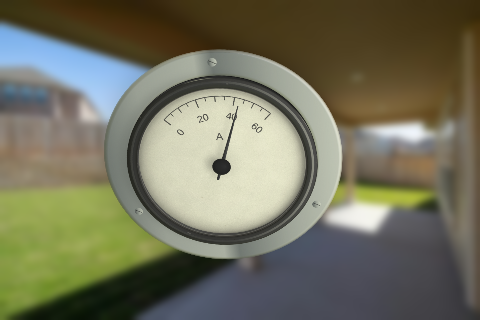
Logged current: 42.5 A
